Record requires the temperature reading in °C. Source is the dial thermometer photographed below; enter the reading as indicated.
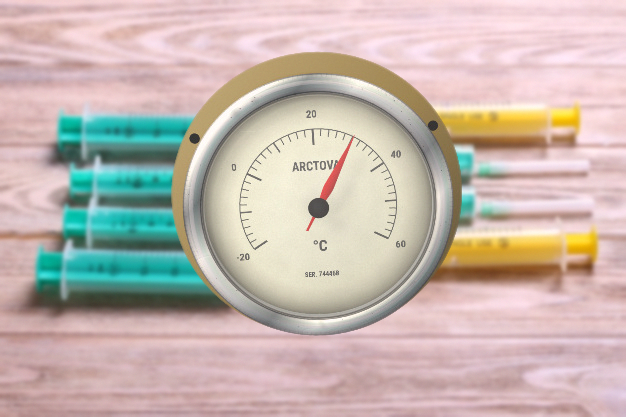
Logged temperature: 30 °C
